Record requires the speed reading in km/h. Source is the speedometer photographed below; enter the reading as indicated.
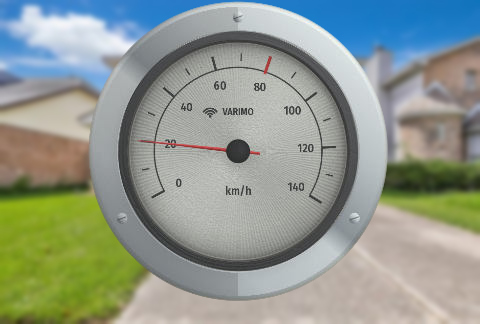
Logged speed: 20 km/h
